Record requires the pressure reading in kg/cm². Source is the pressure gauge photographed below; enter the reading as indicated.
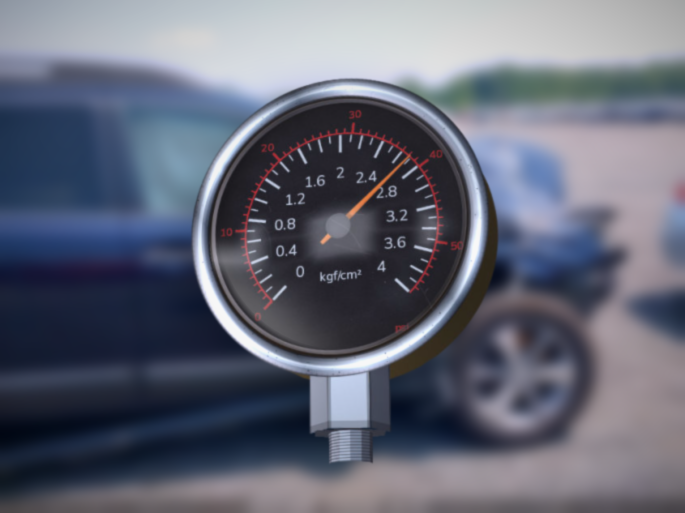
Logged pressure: 2.7 kg/cm²
